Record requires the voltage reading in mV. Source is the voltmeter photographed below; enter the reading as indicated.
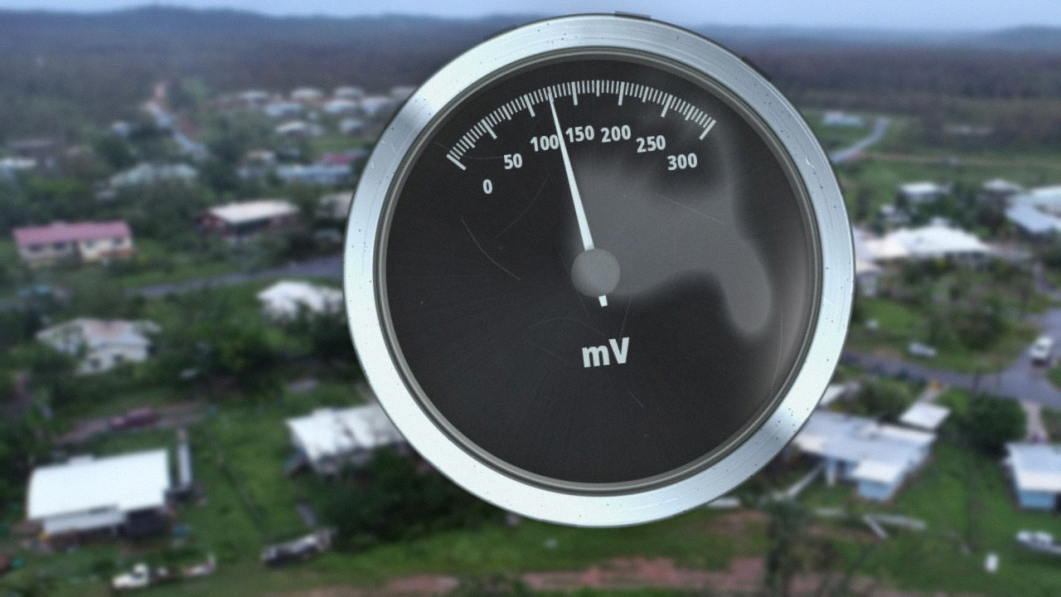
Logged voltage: 125 mV
